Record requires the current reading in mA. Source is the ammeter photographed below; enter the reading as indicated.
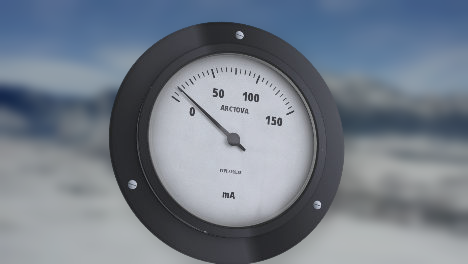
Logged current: 10 mA
